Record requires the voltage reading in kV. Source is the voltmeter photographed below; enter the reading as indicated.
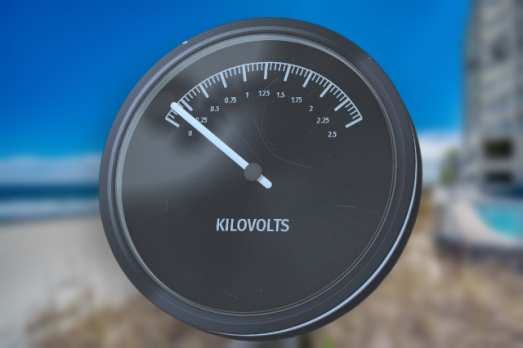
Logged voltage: 0.15 kV
